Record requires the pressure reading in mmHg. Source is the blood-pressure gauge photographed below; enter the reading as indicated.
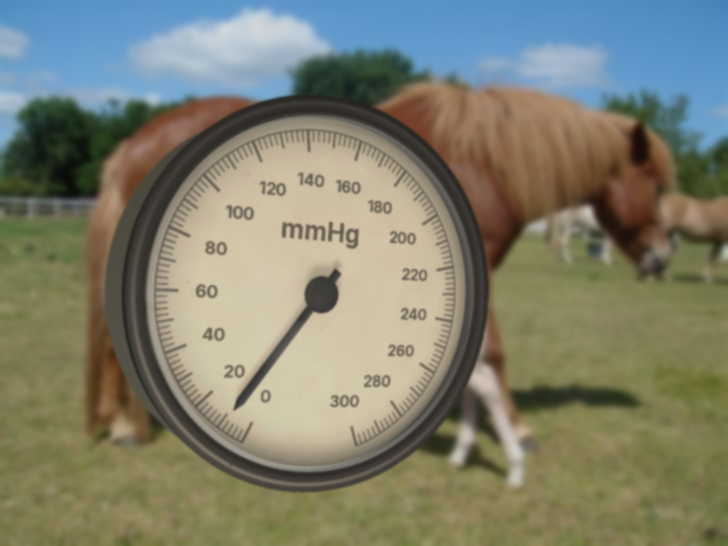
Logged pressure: 10 mmHg
